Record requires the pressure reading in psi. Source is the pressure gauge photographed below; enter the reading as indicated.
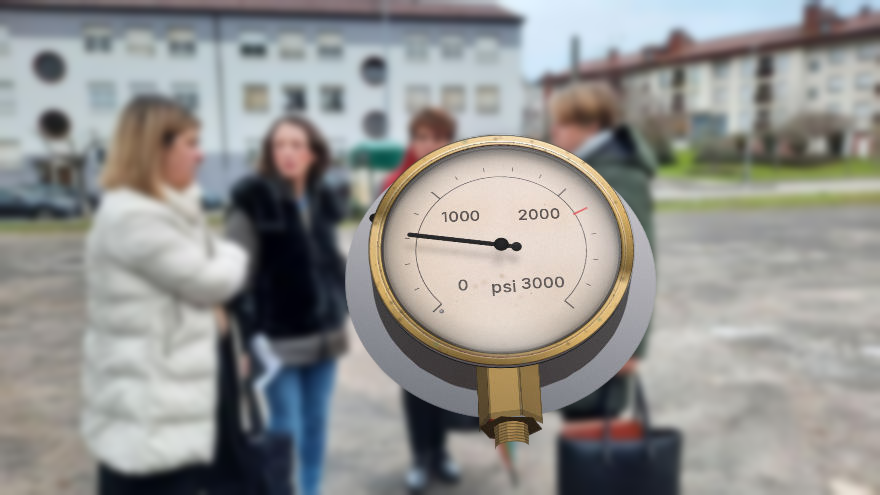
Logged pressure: 600 psi
